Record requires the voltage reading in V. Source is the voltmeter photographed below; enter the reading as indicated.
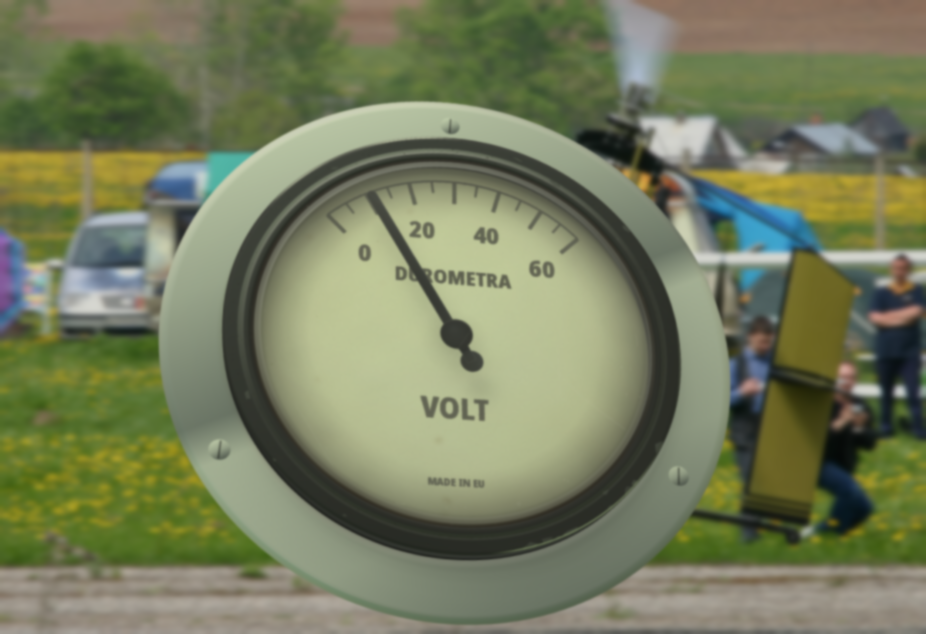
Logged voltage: 10 V
